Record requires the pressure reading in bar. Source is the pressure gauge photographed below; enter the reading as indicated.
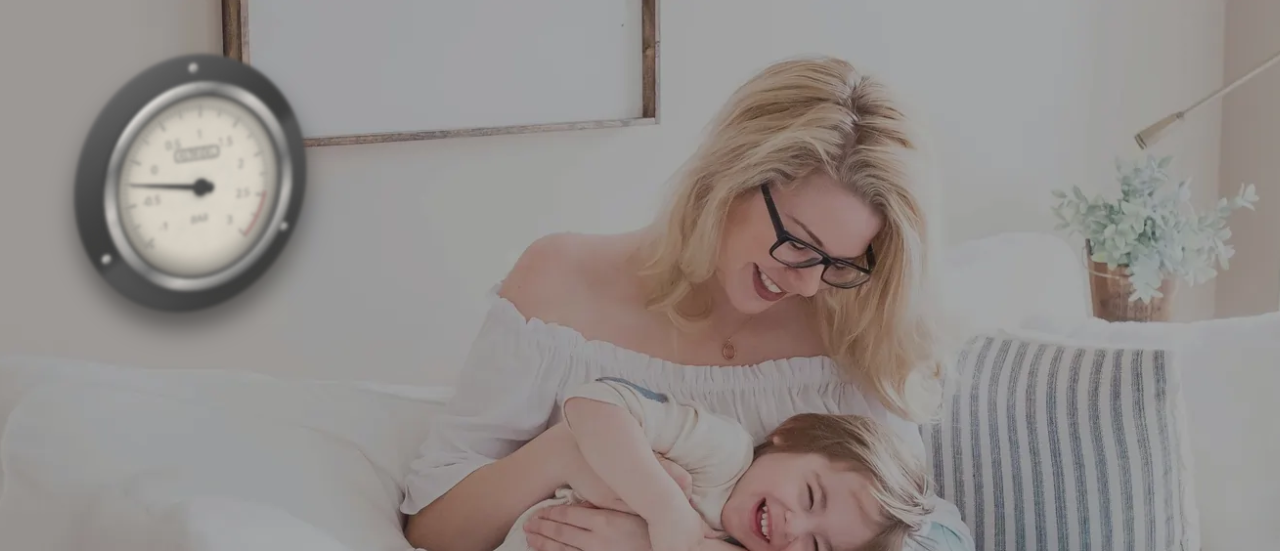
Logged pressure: -0.25 bar
